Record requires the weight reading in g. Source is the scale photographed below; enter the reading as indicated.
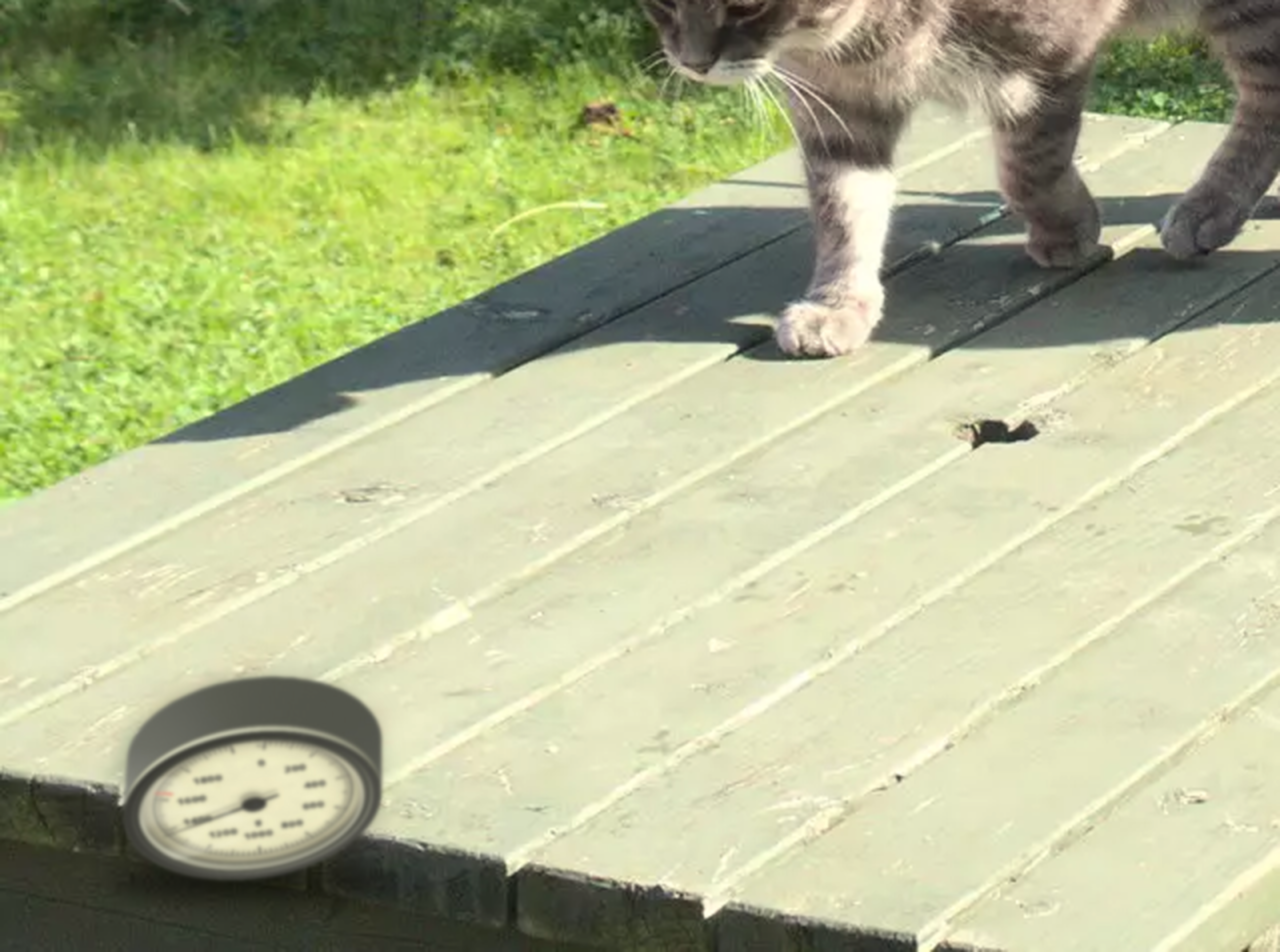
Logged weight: 1400 g
